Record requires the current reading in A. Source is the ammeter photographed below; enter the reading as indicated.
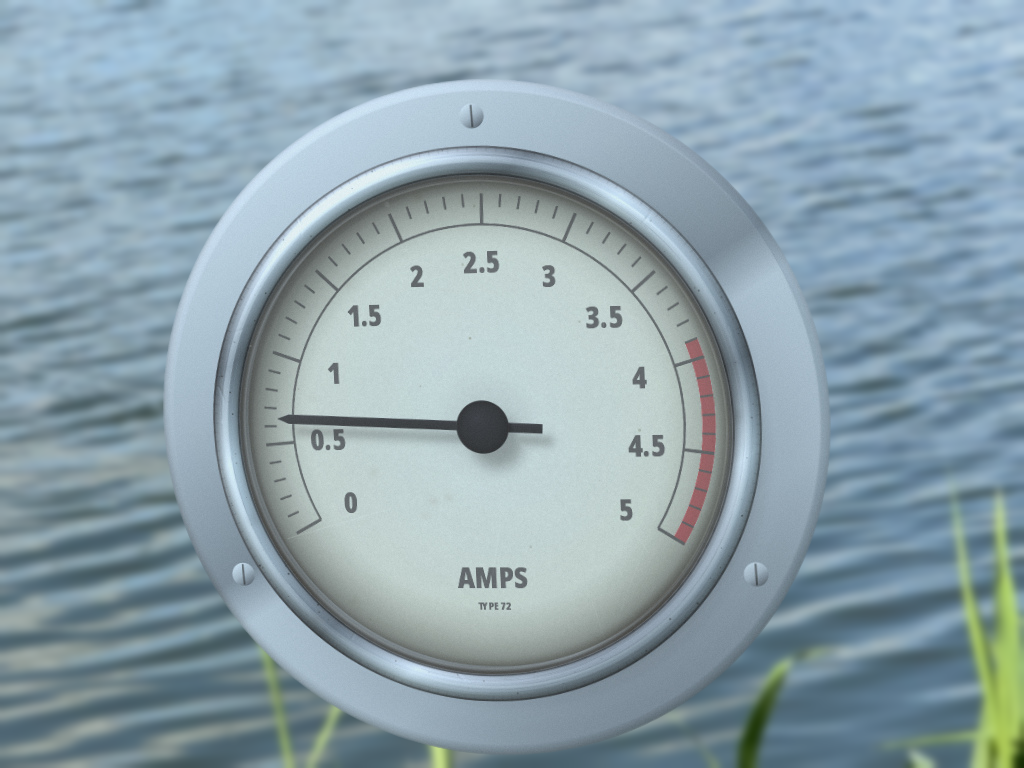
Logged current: 0.65 A
